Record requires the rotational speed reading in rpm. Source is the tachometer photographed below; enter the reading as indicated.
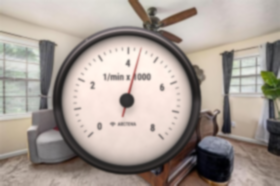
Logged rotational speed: 4400 rpm
